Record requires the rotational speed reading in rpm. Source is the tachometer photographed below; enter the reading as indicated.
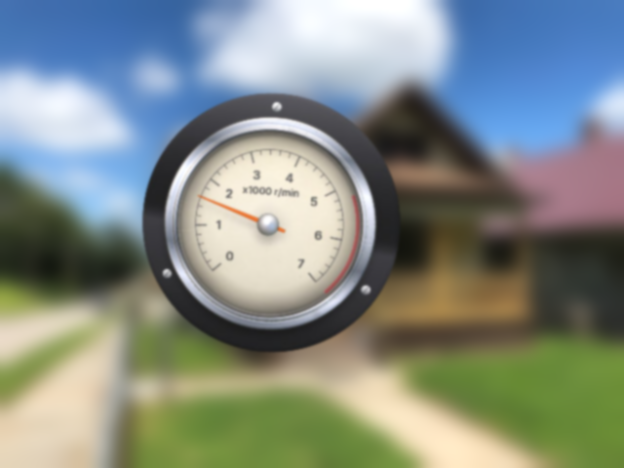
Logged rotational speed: 1600 rpm
